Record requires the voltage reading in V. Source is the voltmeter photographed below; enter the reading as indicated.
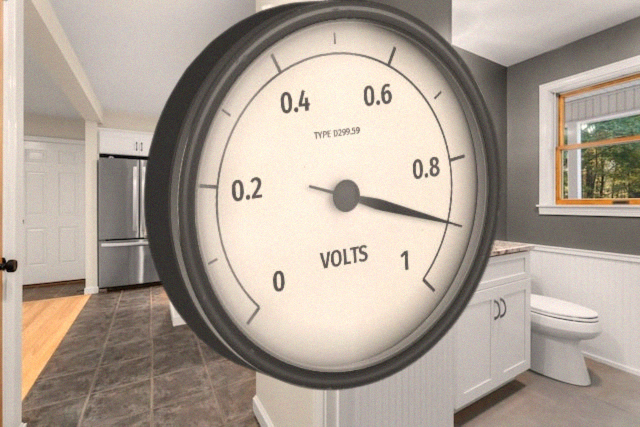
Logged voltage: 0.9 V
